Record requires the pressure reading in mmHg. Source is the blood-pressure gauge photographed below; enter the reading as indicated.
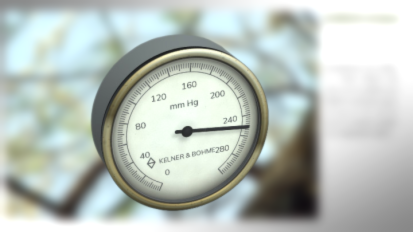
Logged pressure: 250 mmHg
